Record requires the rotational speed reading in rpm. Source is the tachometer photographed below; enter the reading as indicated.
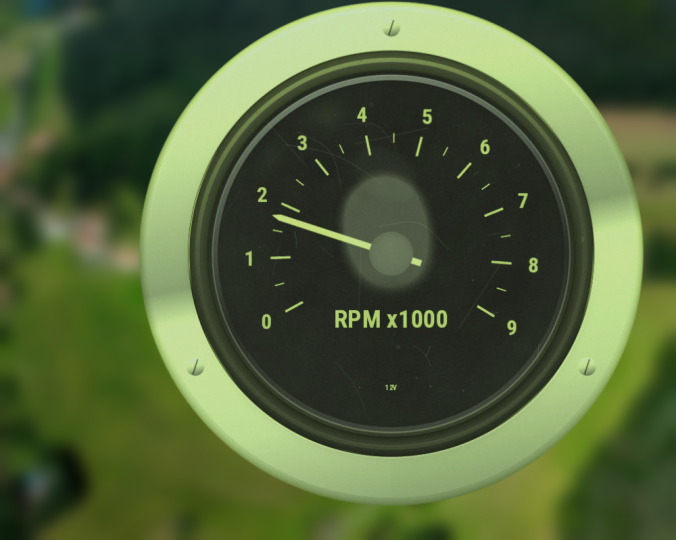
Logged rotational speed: 1750 rpm
